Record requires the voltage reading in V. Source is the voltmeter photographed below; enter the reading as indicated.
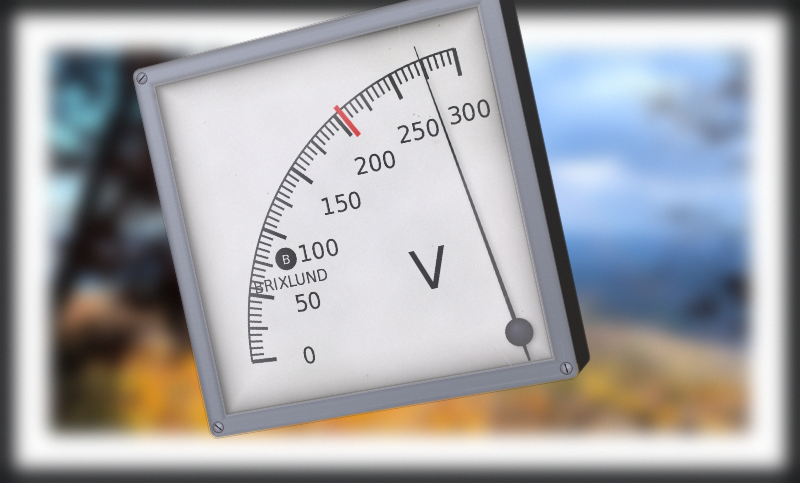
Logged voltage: 275 V
